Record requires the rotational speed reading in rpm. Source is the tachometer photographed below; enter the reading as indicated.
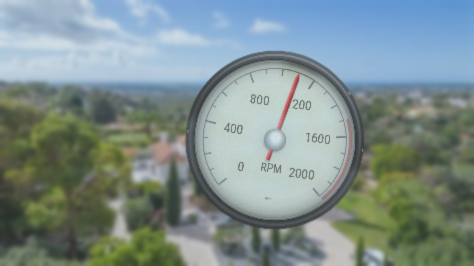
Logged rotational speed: 1100 rpm
